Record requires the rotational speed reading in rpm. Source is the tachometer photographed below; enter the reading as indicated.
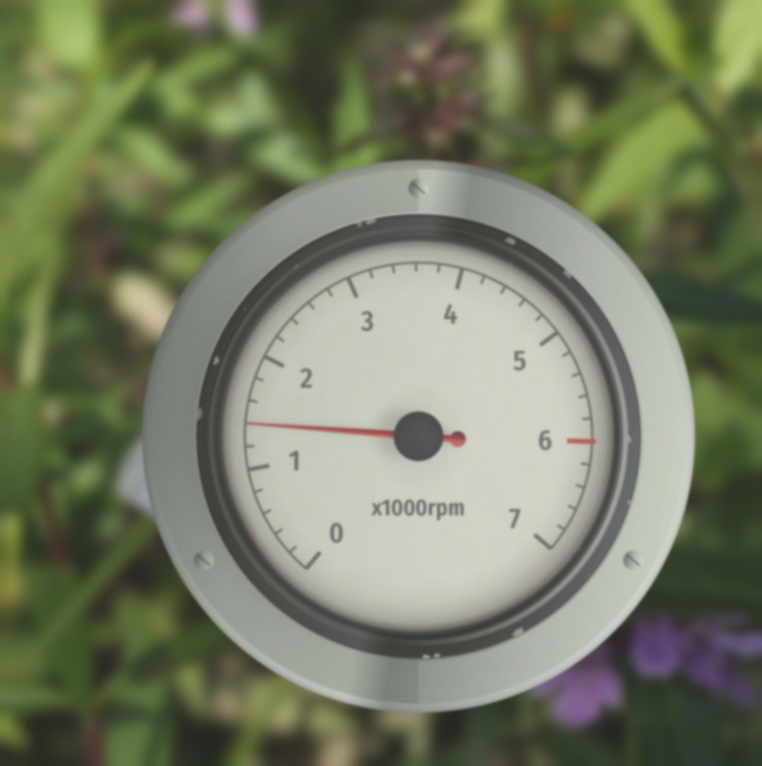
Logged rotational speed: 1400 rpm
